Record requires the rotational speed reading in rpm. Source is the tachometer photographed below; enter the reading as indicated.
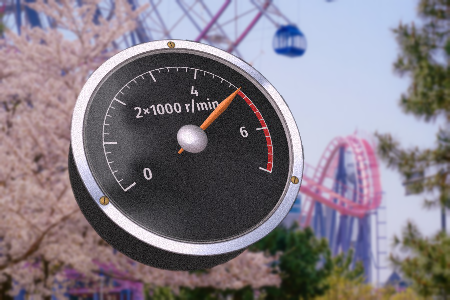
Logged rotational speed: 5000 rpm
